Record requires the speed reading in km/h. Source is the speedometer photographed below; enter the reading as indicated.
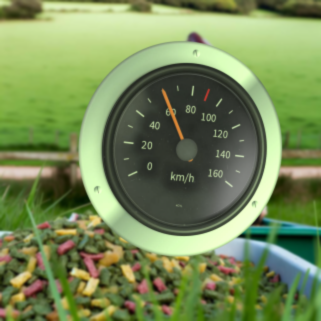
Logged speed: 60 km/h
